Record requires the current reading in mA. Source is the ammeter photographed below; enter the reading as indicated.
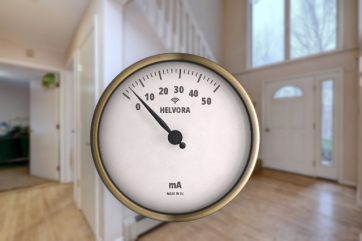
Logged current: 4 mA
